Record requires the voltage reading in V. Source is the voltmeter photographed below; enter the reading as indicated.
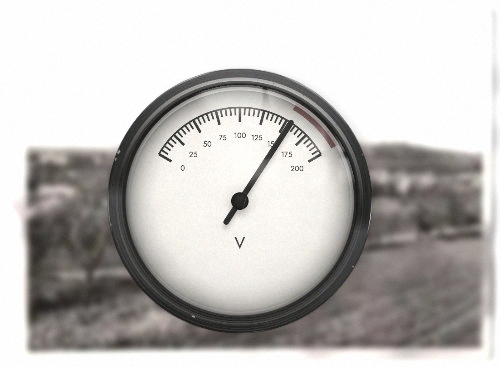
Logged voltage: 155 V
